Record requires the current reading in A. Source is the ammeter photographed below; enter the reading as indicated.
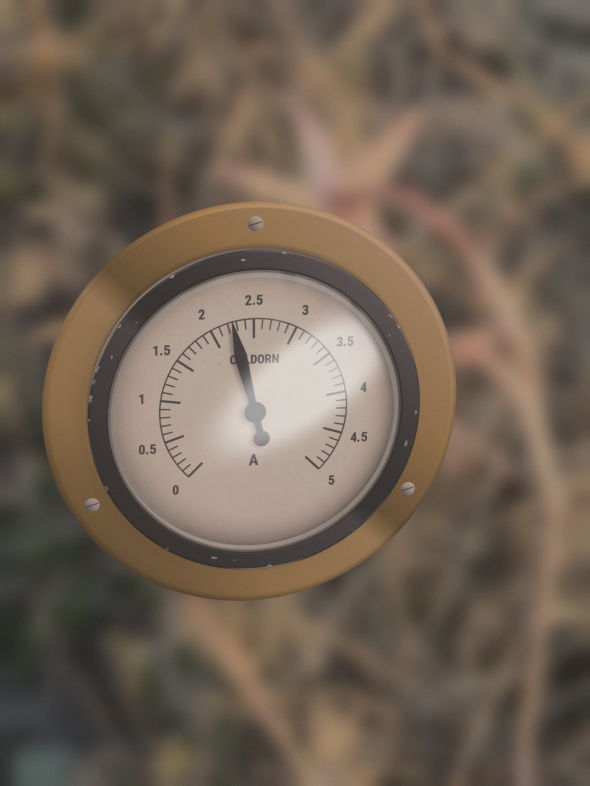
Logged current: 2.25 A
